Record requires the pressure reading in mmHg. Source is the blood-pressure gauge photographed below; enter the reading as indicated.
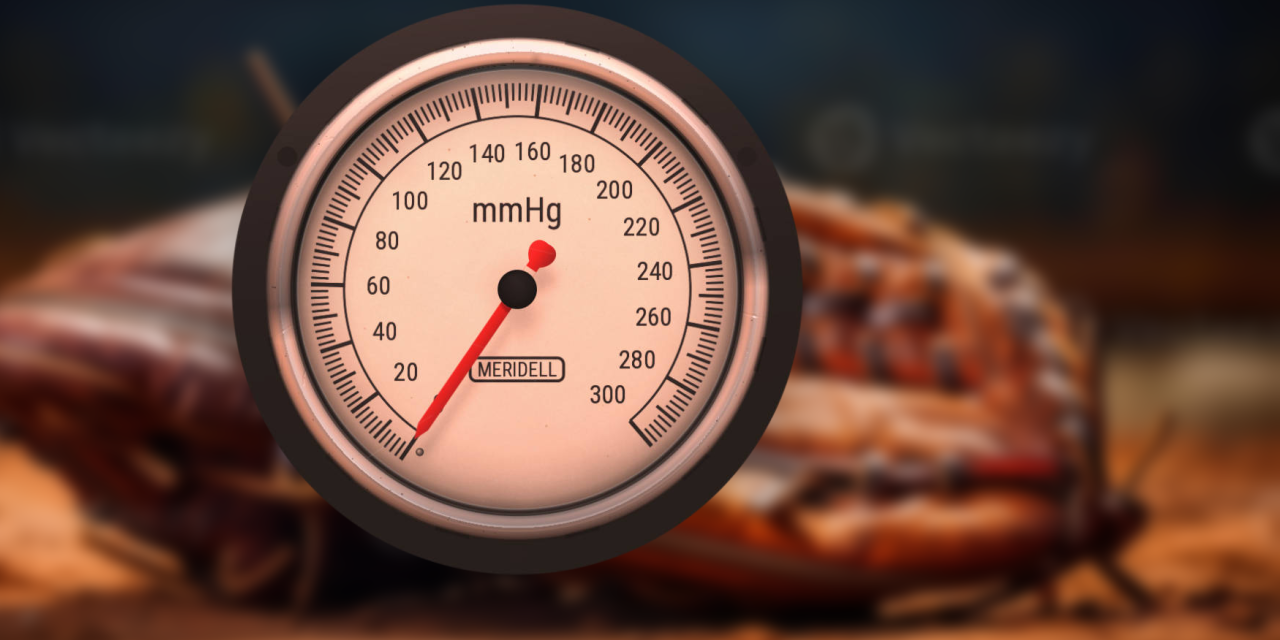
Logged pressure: 0 mmHg
